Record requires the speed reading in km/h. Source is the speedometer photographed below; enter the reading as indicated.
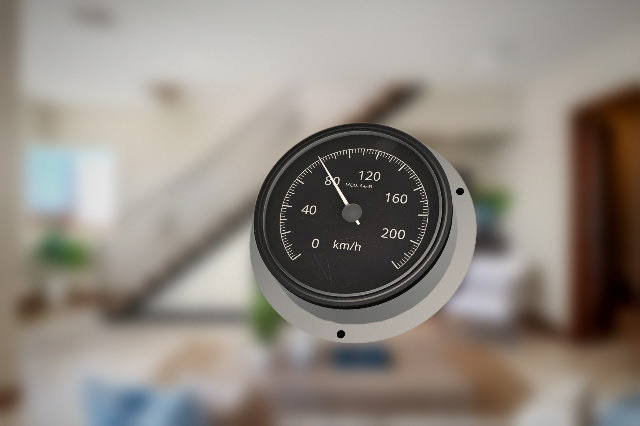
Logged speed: 80 km/h
